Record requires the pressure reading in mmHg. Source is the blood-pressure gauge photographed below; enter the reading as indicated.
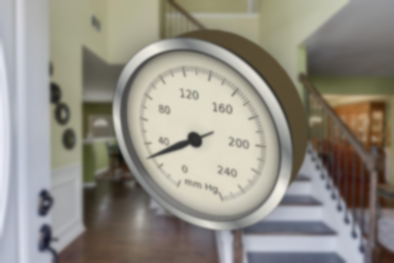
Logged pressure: 30 mmHg
